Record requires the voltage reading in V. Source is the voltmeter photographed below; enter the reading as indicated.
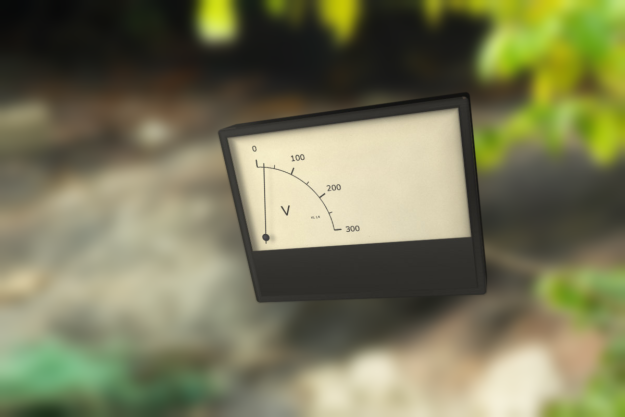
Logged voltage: 25 V
